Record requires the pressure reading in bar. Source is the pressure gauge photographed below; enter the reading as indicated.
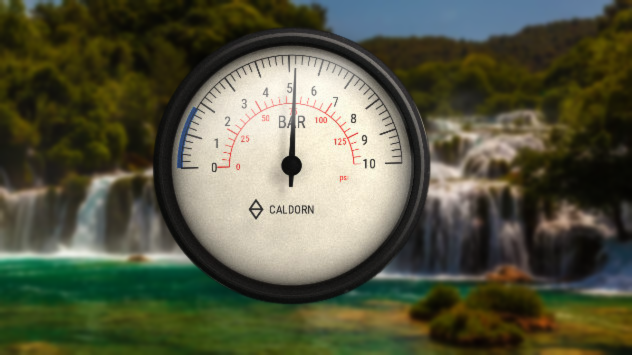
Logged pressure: 5.2 bar
